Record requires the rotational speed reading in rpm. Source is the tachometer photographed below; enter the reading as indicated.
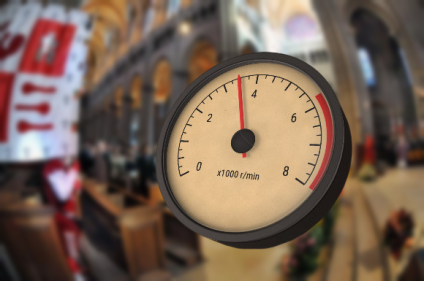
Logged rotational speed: 3500 rpm
